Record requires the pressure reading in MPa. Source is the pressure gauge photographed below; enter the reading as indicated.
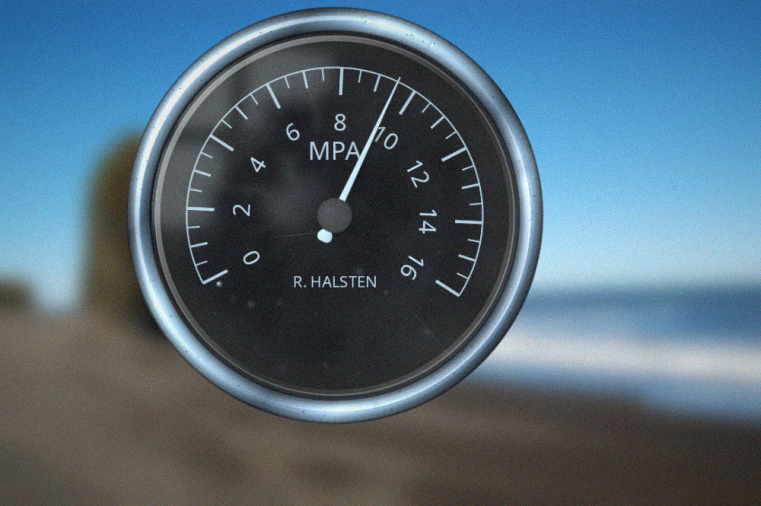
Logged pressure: 9.5 MPa
